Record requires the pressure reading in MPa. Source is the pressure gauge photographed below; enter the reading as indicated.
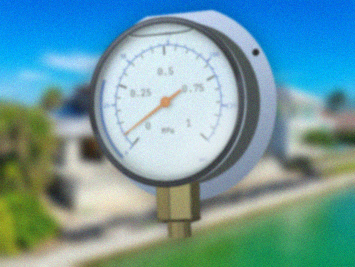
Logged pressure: 0.05 MPa
